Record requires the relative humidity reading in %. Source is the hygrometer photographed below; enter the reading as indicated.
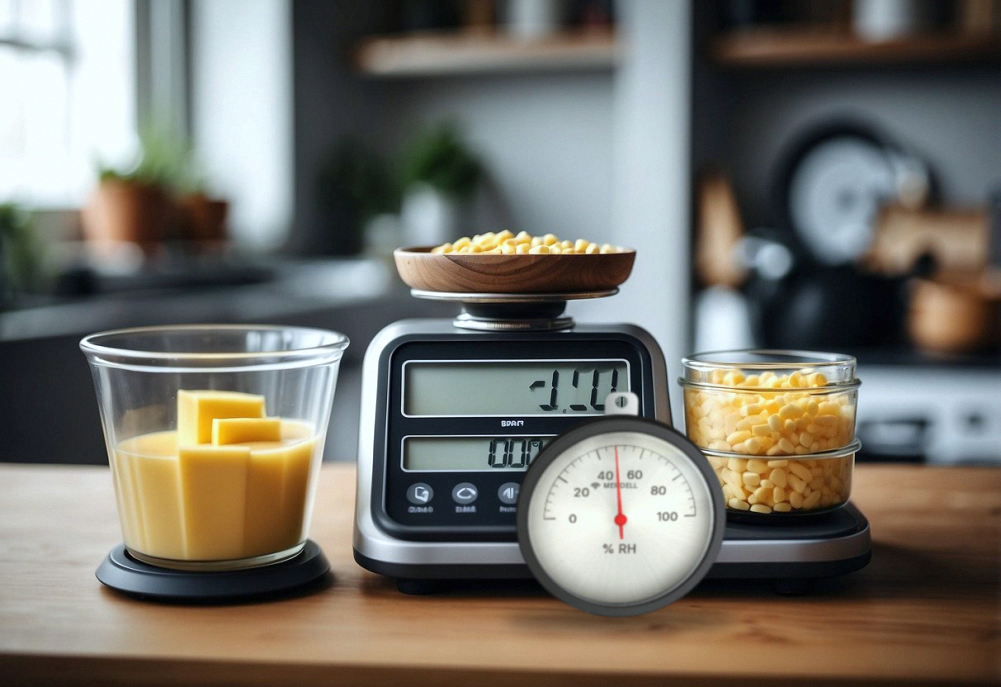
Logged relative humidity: 48 %
